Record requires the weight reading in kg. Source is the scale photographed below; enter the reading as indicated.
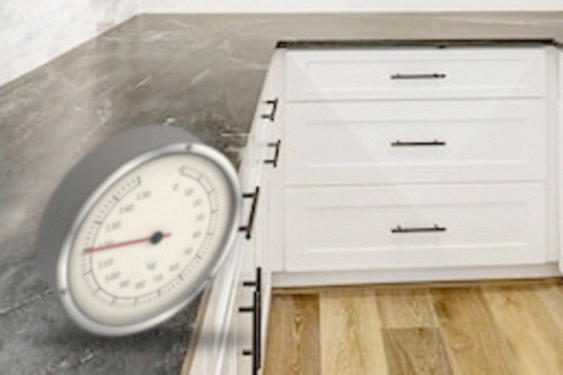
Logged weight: 120 kg
